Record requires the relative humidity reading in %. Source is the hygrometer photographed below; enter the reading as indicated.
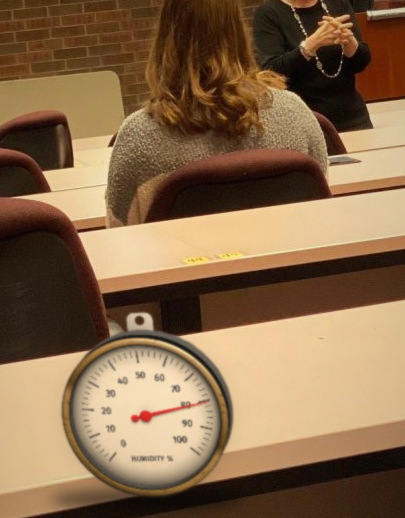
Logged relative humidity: 80 %
